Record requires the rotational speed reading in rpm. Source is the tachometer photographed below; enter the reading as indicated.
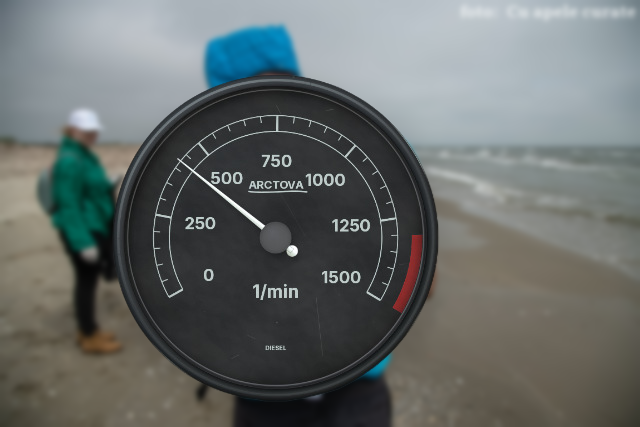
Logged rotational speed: 425 rpm
